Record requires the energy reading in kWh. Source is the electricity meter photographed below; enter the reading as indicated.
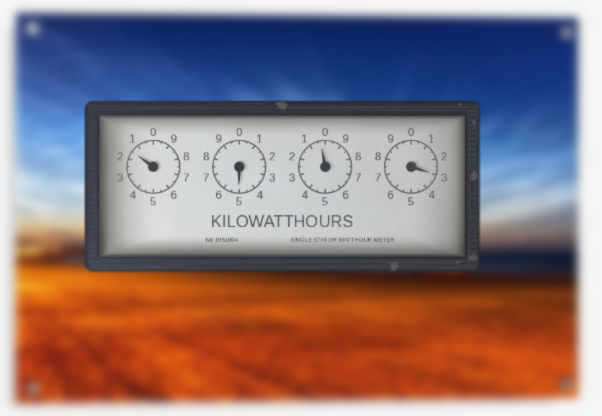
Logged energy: 1503 kWh
